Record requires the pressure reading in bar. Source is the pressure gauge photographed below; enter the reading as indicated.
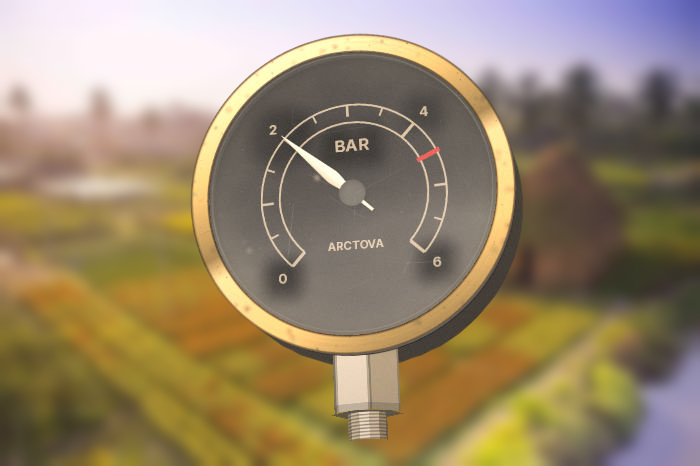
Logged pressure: 2 bar
